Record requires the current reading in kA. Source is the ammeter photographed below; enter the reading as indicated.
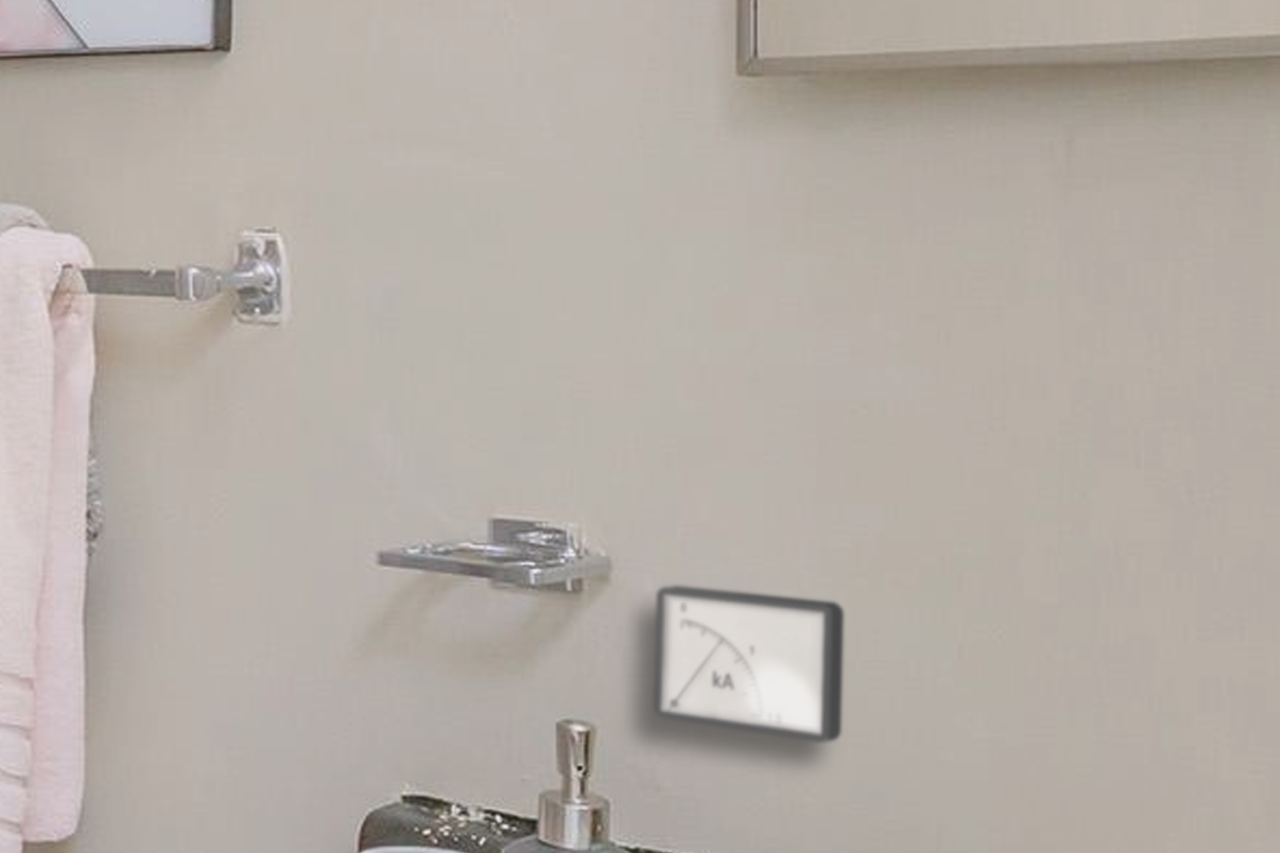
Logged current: 0.75 kA
